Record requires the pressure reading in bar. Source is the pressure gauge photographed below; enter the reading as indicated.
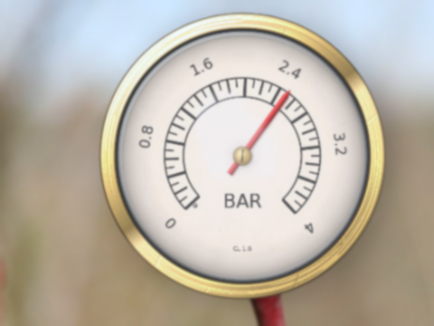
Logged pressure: 2.5 bar
